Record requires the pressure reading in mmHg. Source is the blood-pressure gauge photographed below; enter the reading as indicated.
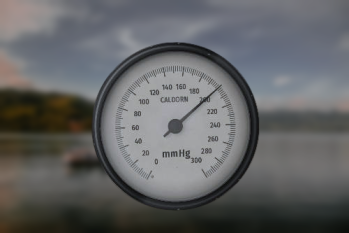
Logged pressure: 200 mmHg
